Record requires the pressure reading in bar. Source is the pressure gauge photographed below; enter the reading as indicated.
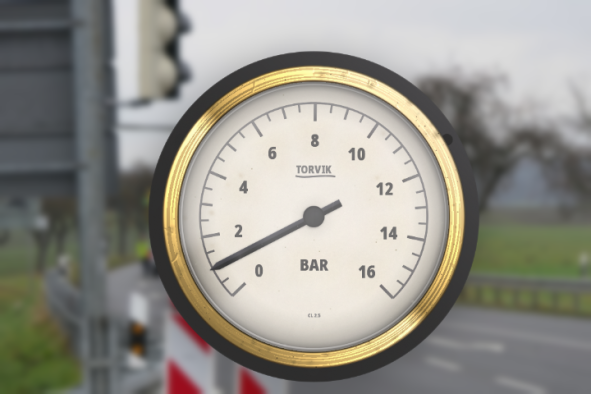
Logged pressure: 1 bar
